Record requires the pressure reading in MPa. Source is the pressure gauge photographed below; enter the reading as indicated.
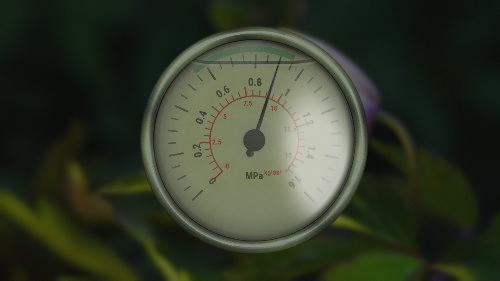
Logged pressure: 0.9 MPa
